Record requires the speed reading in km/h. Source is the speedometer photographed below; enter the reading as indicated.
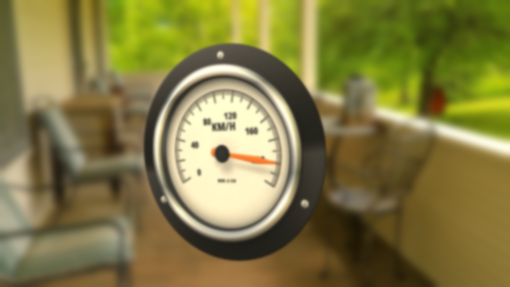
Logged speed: 200 km/h
